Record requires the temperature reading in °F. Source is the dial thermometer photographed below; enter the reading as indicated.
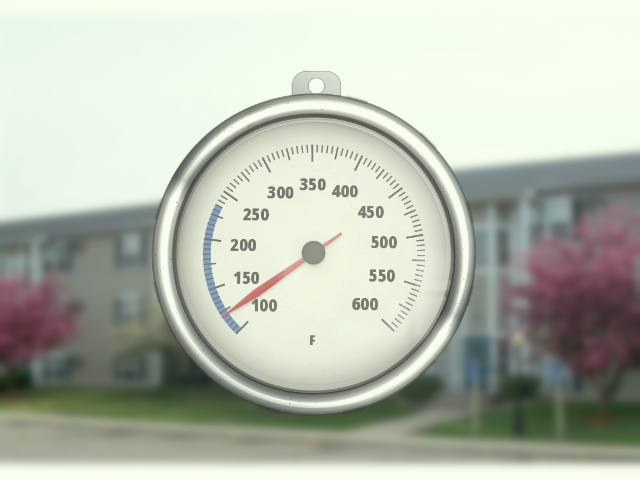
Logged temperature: 120 °F
